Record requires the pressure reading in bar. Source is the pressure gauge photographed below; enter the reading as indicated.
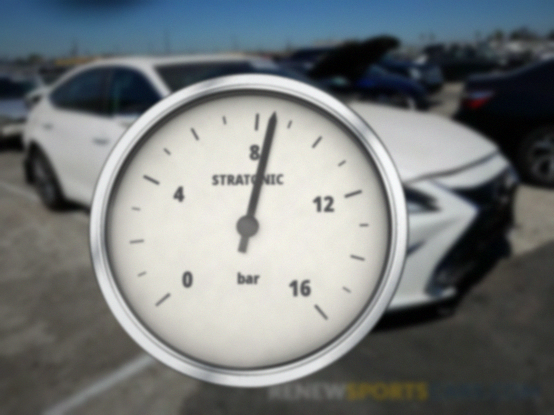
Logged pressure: 8.5 bar
